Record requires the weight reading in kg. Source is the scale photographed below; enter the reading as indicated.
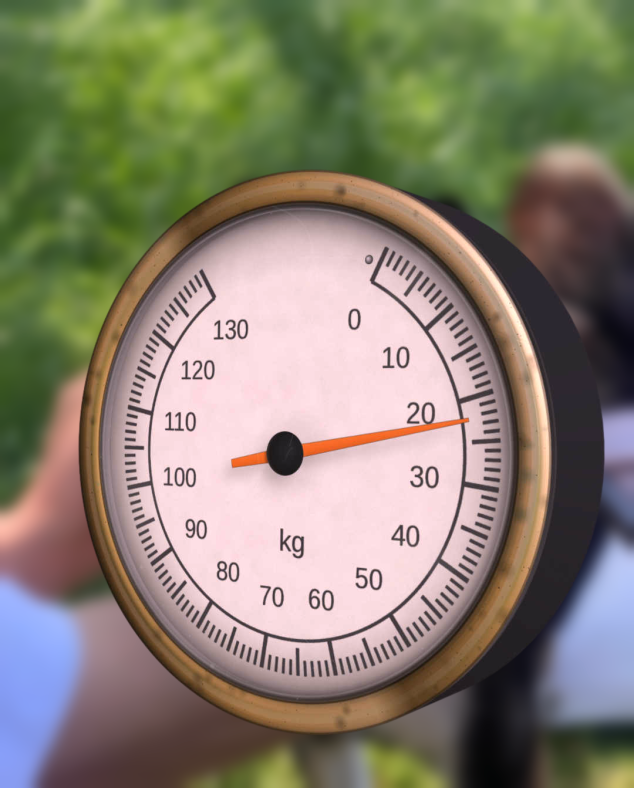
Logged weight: 22.5 kg
